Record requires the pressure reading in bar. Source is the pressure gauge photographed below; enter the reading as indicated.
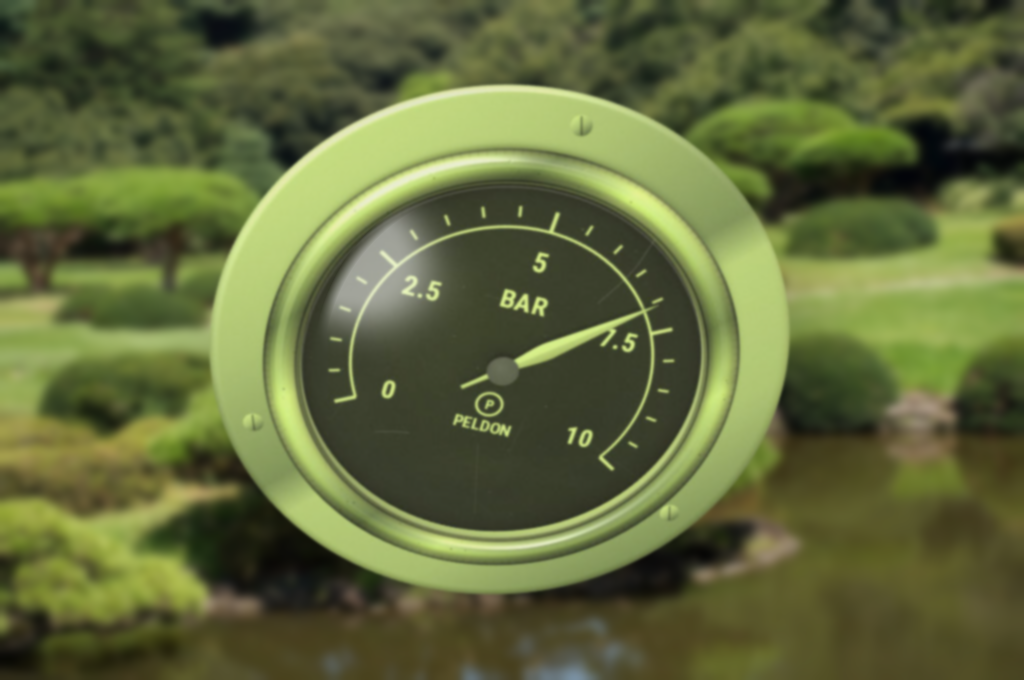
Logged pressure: 7 bar
